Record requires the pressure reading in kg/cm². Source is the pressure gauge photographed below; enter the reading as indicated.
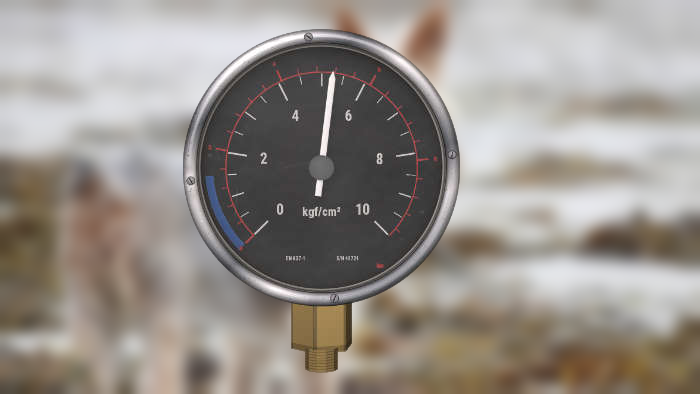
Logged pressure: 5.25 kg/cm²
